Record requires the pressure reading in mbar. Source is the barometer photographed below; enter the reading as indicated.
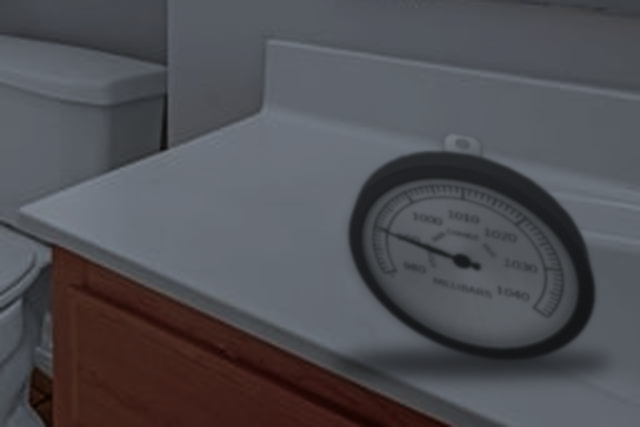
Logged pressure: 990 mbar
